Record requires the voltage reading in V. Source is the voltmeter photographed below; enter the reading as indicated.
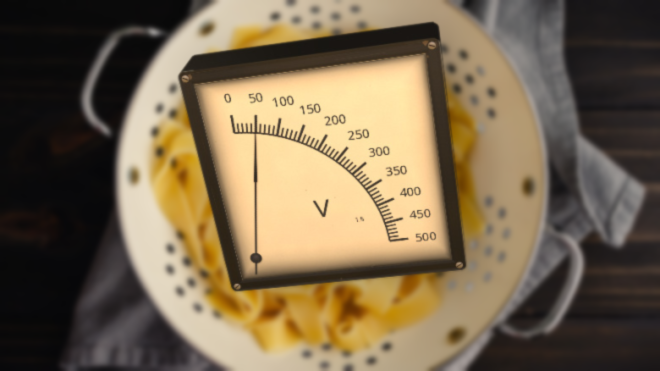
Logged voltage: 50 V
